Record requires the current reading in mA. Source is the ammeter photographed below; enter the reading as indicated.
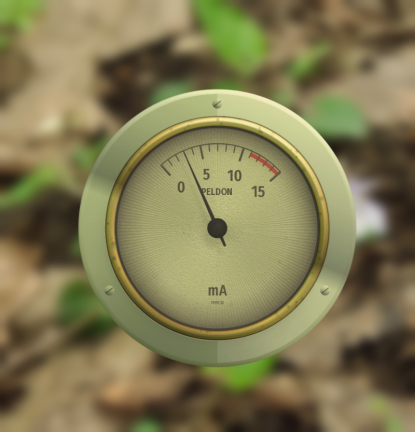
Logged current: 3 mA
